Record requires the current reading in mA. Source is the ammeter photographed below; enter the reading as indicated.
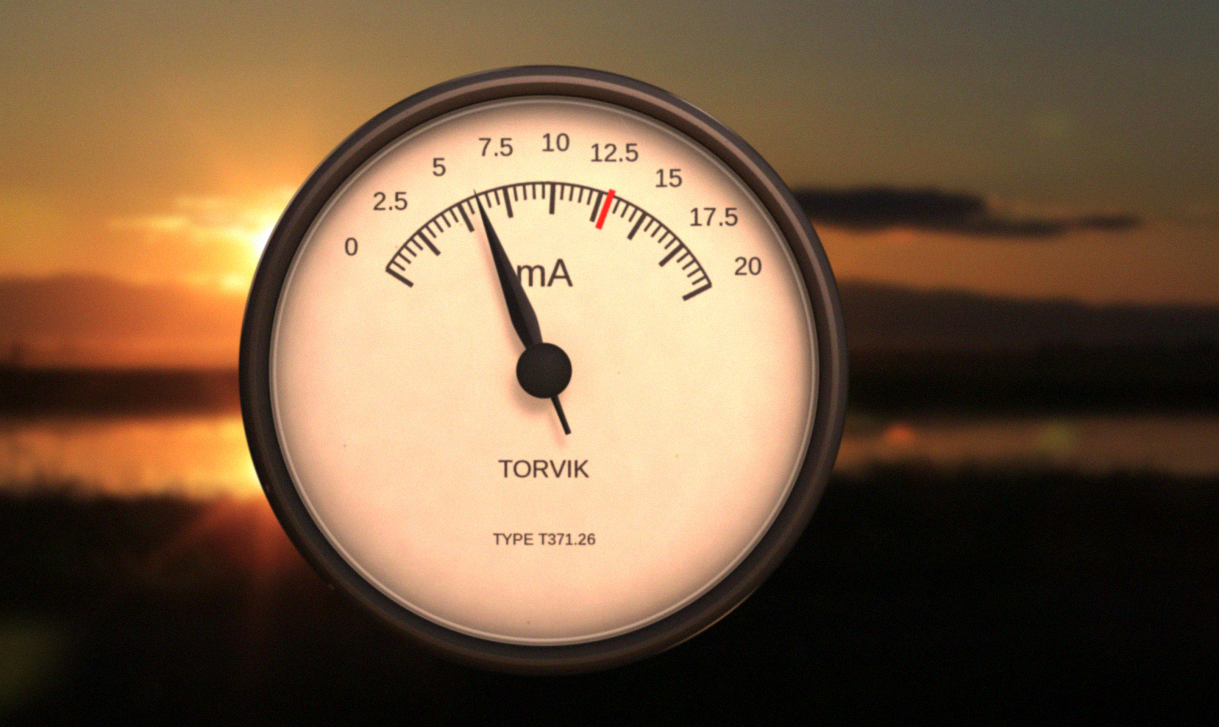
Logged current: 6 mA
